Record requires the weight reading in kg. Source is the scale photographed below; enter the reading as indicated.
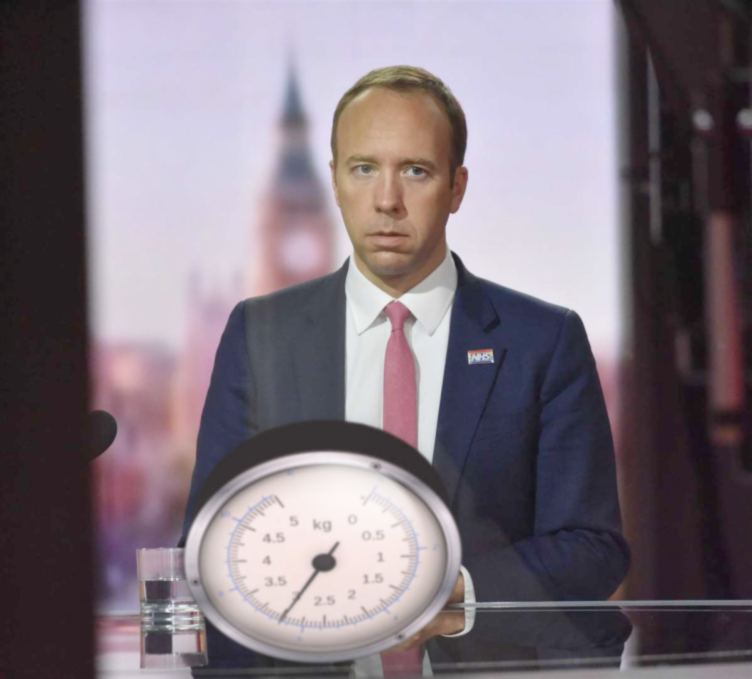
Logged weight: 3 kg
